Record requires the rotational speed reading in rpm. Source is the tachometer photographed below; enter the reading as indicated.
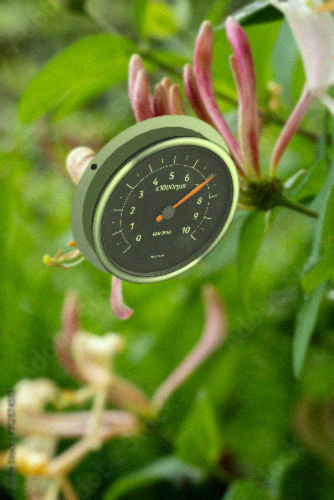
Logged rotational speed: 7000 rpm
